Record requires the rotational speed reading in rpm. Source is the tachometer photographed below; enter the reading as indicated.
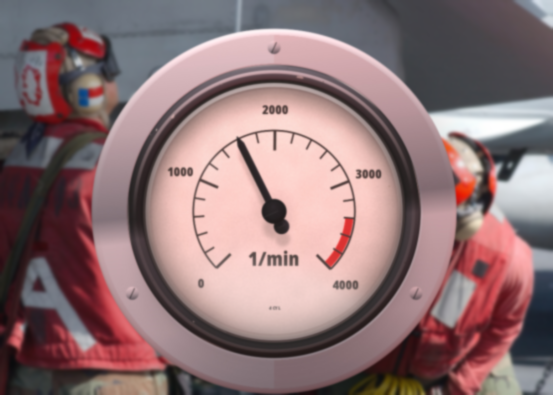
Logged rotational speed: 1600 rpm
